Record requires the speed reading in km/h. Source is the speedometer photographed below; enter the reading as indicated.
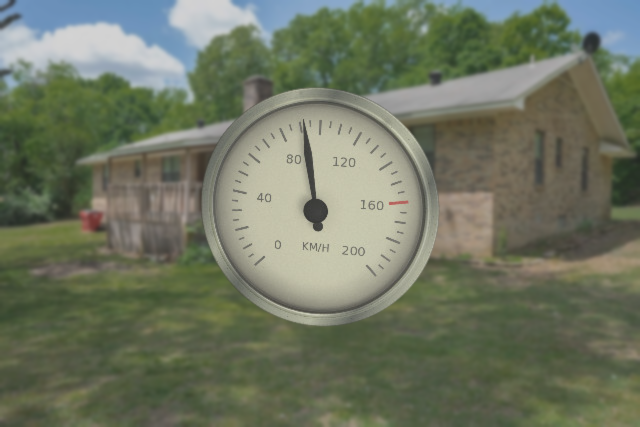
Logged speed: 92.5 km/h
